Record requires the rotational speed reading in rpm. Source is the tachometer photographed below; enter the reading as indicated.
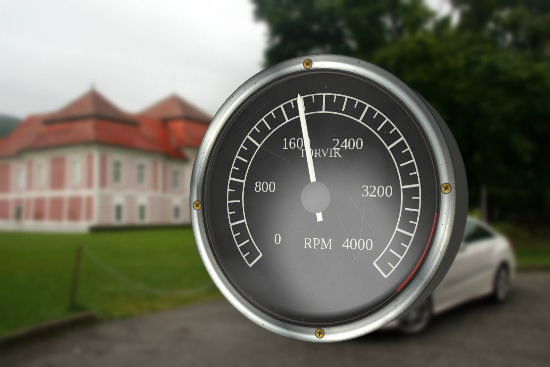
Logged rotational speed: 1800 rpm
